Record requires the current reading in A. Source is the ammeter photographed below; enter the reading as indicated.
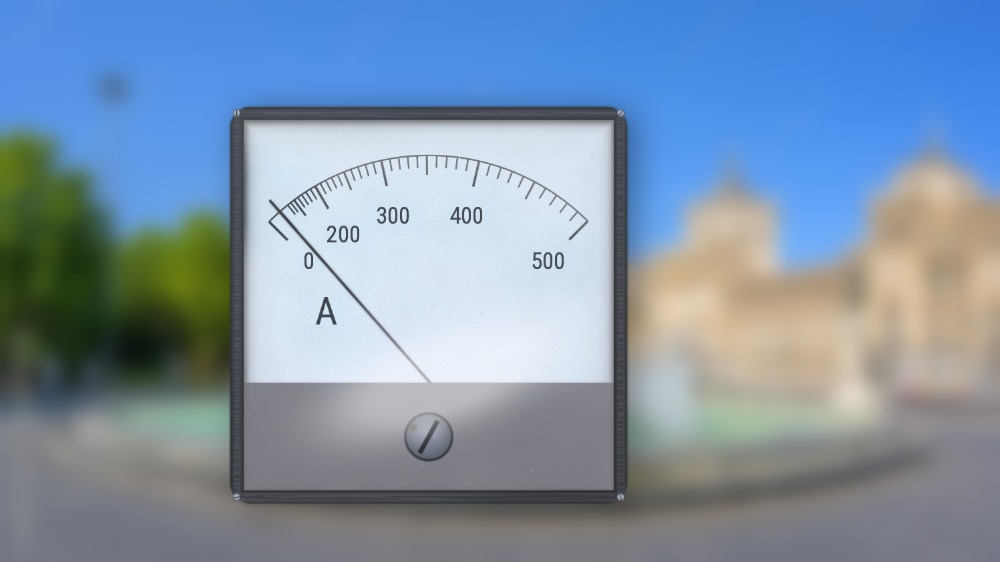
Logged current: 100 A
